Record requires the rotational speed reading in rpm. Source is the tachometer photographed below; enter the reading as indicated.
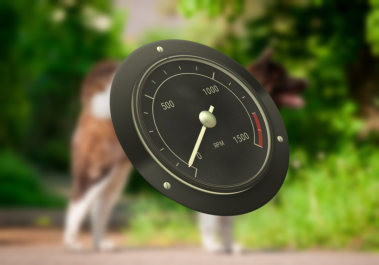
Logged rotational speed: 50 rpm
